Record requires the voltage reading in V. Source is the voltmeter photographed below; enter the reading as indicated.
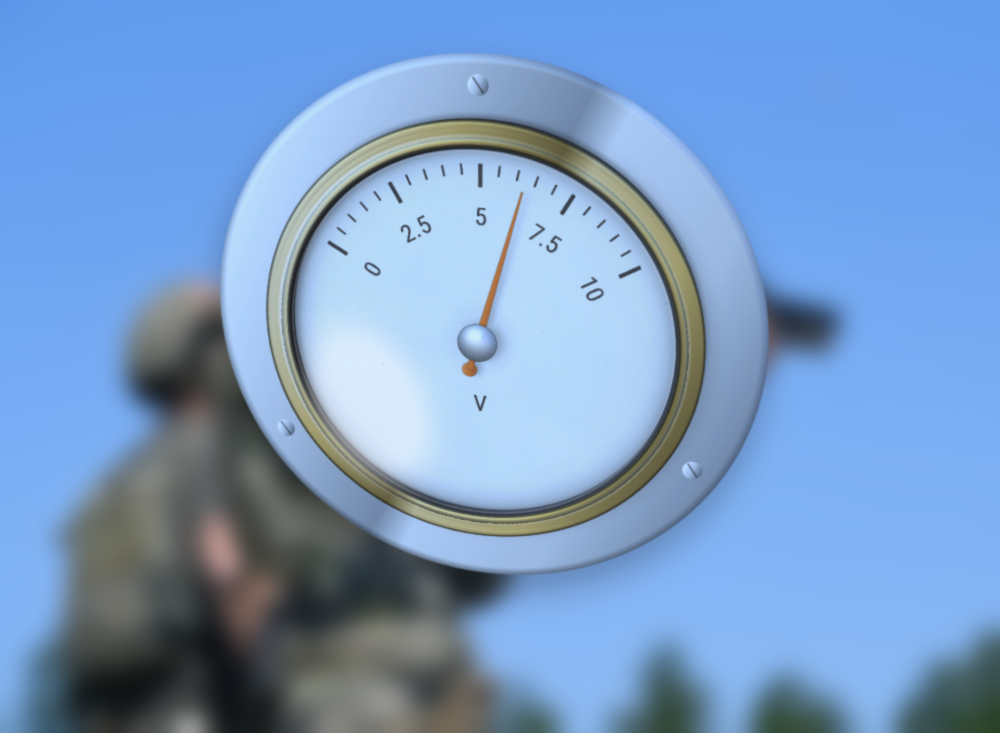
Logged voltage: 6.25 V
